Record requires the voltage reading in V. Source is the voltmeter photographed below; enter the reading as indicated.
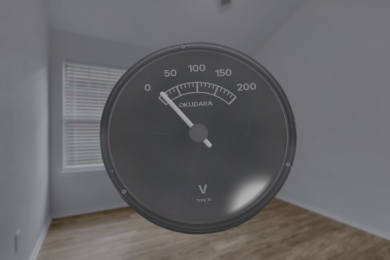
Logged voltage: 10 V
